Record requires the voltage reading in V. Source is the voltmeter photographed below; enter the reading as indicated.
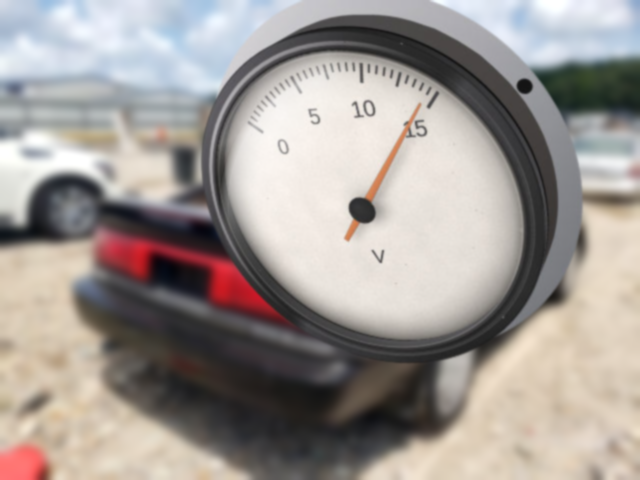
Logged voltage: 14.5 V
